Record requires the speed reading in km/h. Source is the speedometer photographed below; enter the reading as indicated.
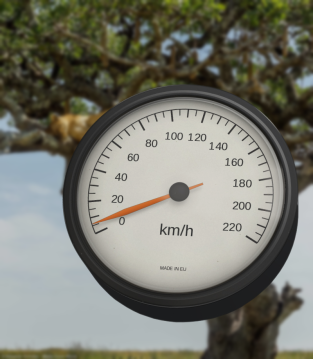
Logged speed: 5 km/h
